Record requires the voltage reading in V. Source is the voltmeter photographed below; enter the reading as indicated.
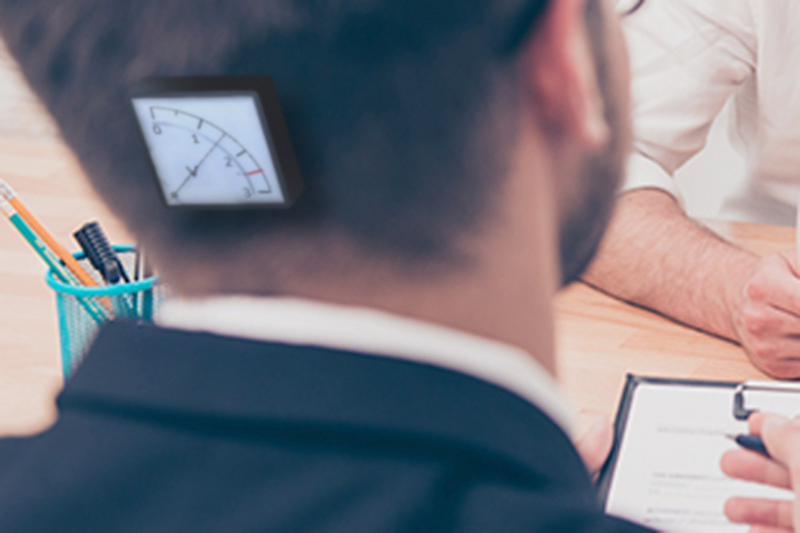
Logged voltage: 1.5 V
